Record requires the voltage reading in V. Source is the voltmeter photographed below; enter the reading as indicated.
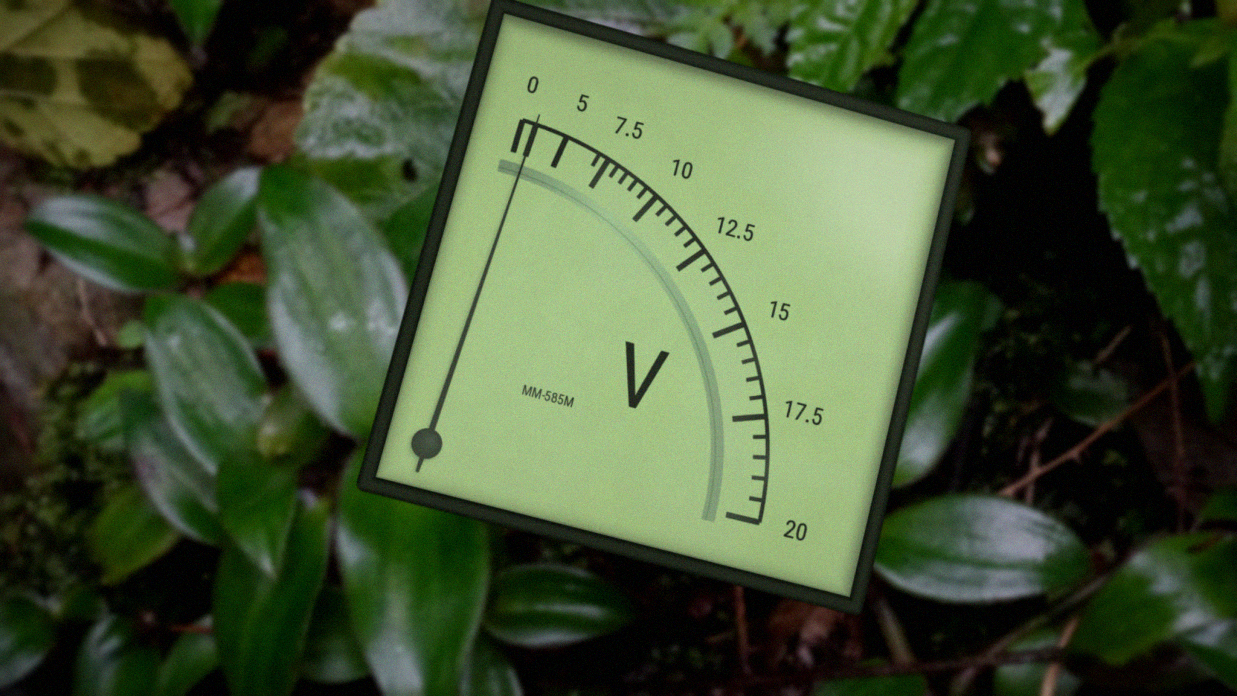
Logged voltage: 2.5 V
